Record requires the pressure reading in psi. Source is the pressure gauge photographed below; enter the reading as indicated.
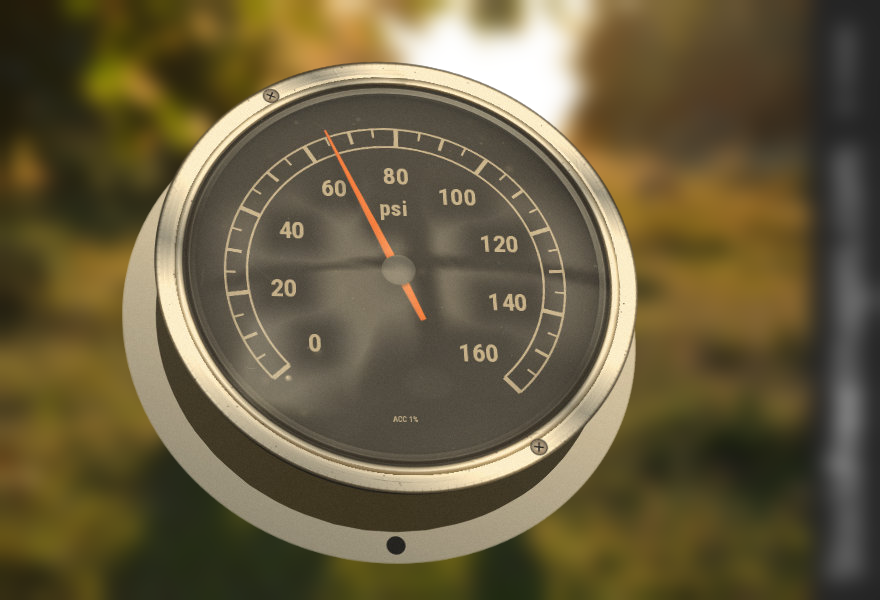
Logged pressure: 65 psi
